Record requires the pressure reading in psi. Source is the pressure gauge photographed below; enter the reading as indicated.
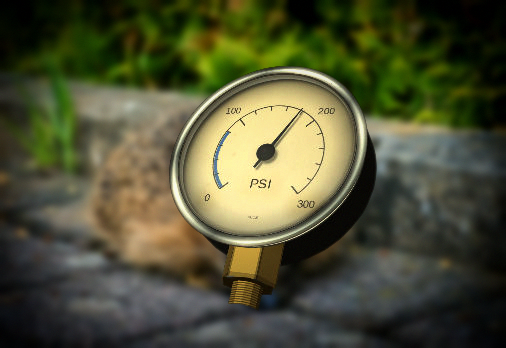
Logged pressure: 180 psi
